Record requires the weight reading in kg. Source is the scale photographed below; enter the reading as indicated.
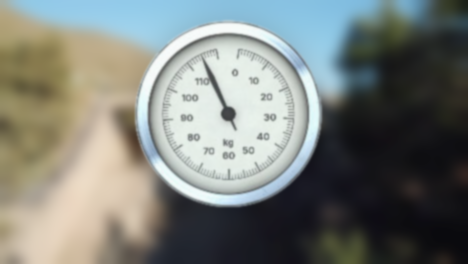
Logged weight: 115 kg
